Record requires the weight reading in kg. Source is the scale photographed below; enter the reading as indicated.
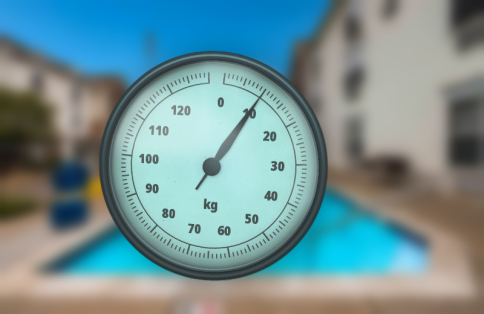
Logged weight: 10 kg
